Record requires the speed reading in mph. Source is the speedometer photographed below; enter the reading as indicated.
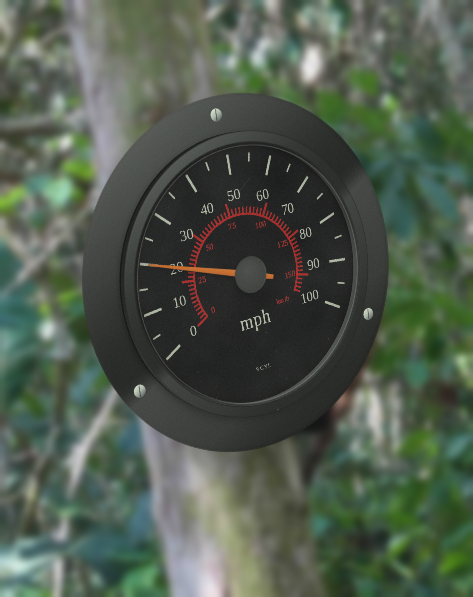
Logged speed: 20 mph
